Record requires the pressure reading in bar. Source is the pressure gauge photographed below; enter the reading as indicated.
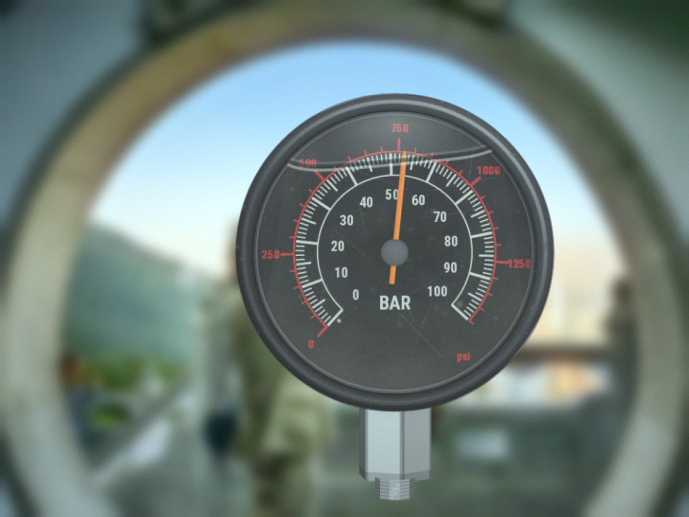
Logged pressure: 53 bar
